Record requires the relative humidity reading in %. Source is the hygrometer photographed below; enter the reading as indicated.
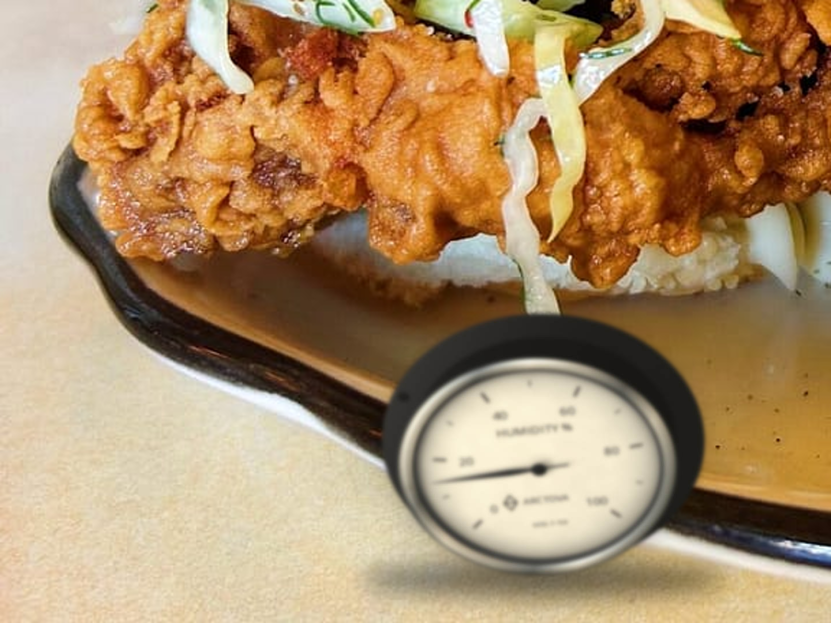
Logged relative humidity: 15 %
